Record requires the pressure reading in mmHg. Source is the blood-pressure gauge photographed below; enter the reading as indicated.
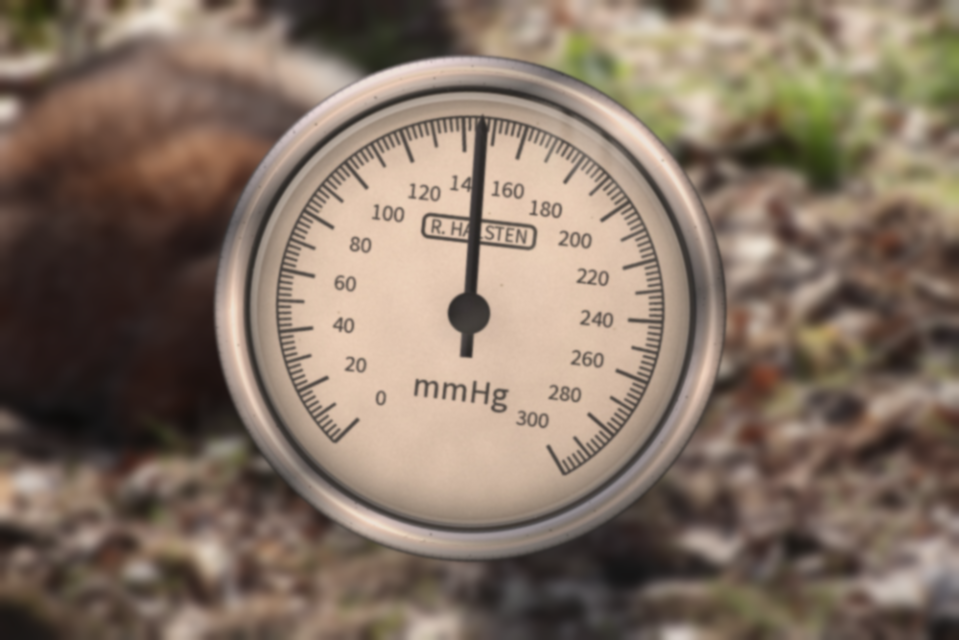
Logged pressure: 146 mmHg
